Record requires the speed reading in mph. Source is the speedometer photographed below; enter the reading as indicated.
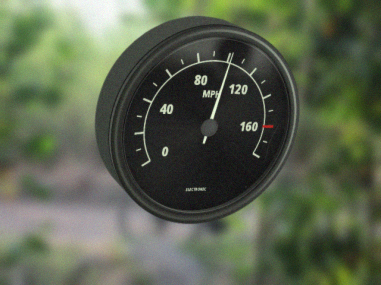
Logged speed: 100 mph
